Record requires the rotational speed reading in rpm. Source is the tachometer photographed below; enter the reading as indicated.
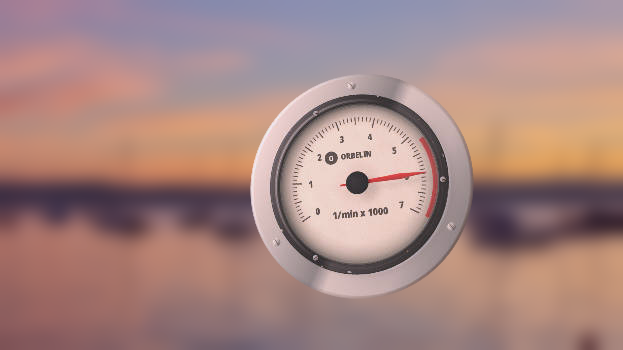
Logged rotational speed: 6000 rpm
